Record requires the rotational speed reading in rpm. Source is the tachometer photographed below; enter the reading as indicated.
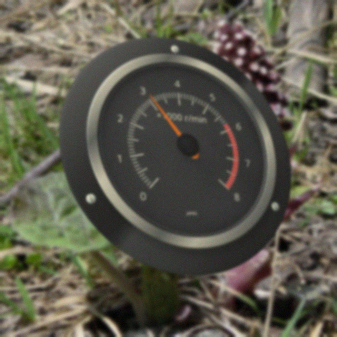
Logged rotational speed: 3000 rpm
